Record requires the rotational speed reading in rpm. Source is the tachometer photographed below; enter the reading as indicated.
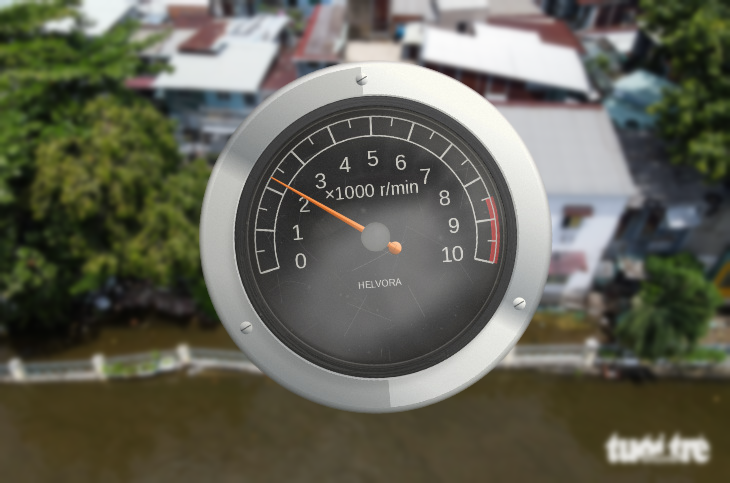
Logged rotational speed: 2250 rpm
